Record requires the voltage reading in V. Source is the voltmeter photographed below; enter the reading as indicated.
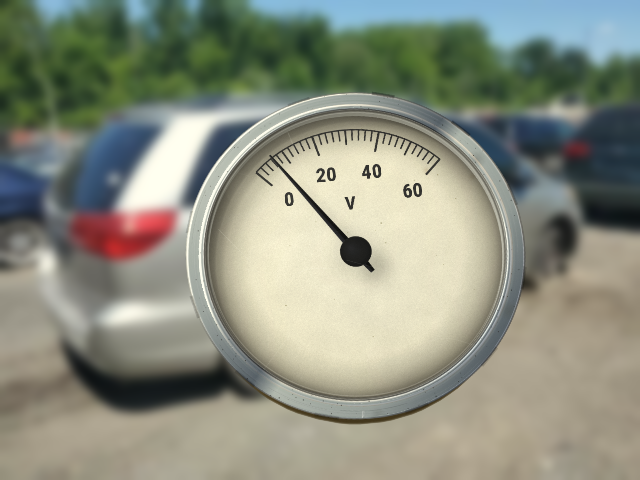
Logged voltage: 6 V
